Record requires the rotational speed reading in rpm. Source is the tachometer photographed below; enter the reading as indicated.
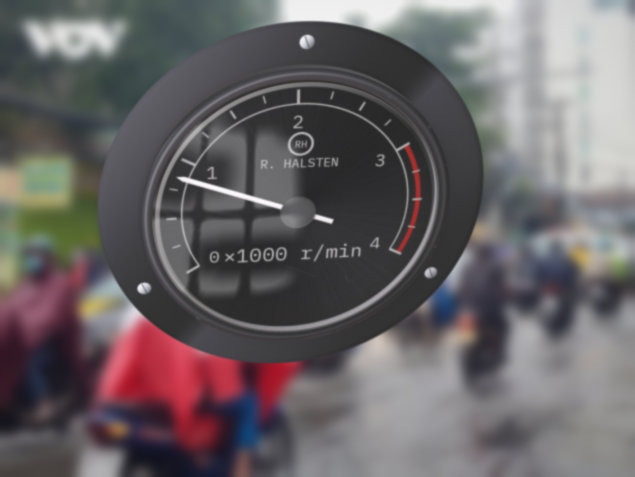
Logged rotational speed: 875 rpm
